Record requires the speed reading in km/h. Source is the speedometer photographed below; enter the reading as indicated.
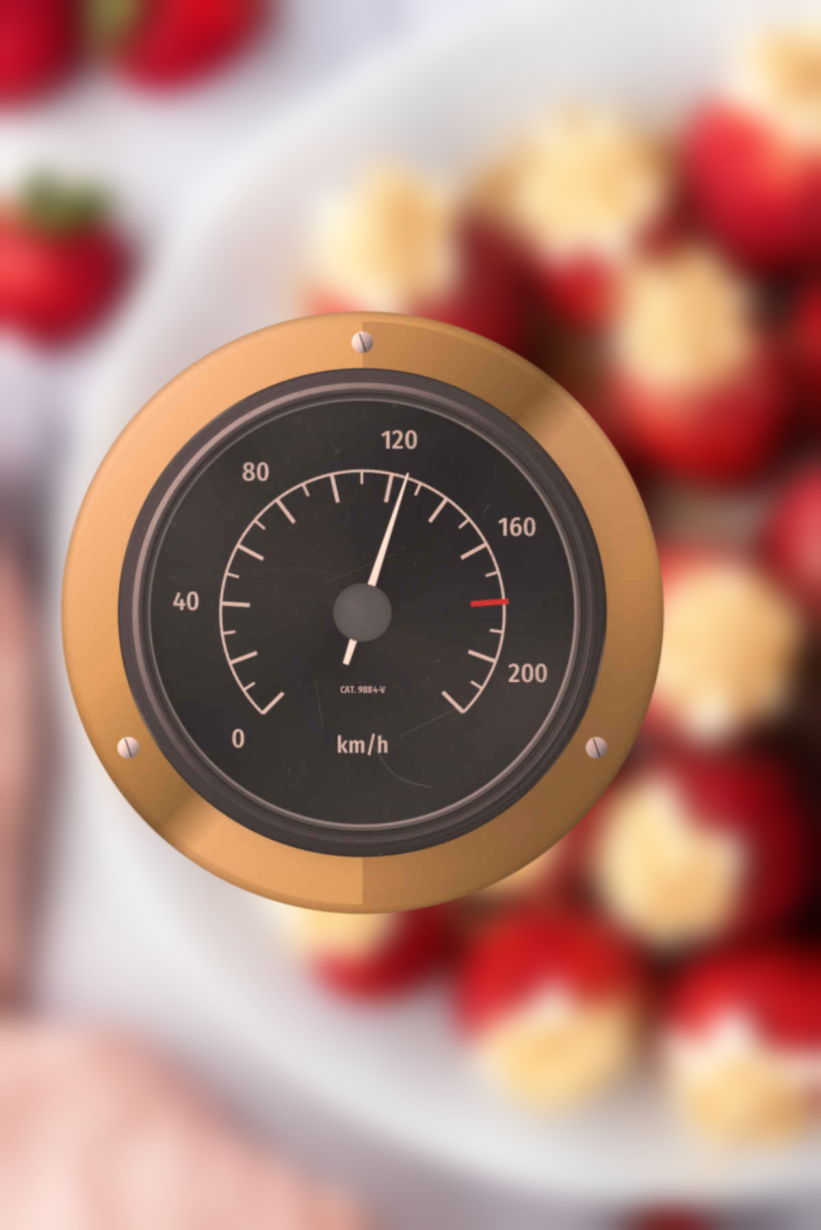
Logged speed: 125 km/h
